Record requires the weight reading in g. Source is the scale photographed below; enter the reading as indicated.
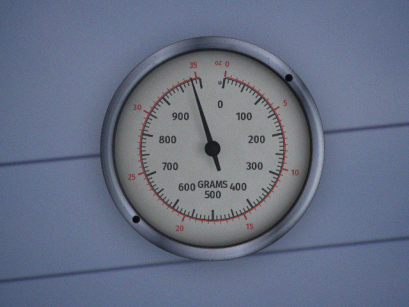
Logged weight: 980 g
